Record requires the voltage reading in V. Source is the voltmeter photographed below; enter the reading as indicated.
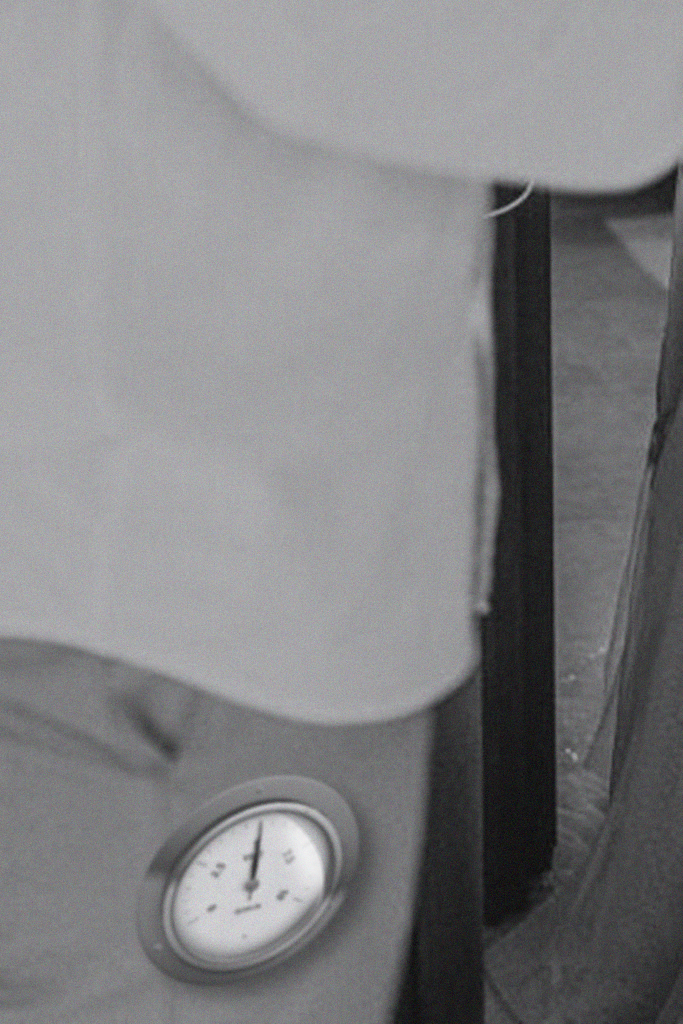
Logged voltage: 5 V
